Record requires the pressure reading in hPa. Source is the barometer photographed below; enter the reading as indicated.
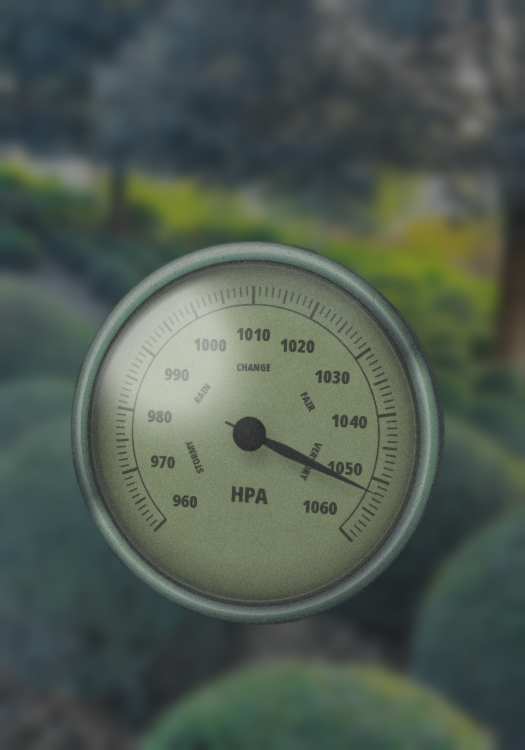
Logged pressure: 1052 hPa
